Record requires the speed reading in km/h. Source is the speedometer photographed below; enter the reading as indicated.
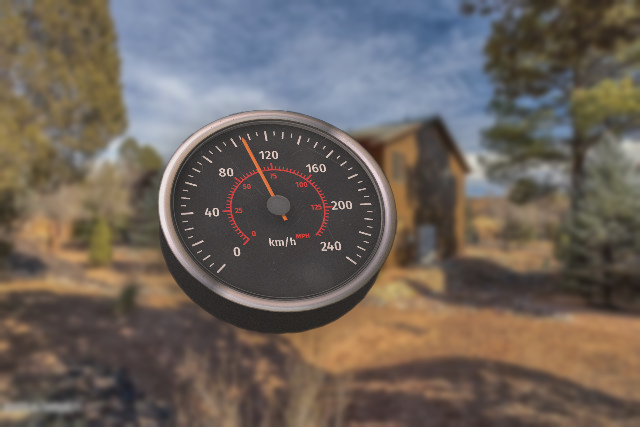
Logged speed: 105 km/h
